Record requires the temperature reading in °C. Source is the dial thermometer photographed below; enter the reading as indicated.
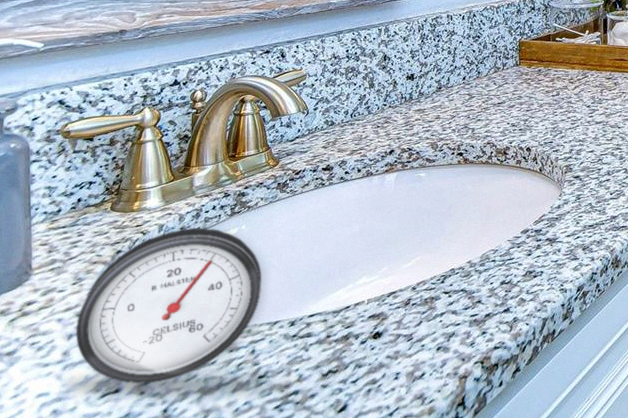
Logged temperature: 30 °C
